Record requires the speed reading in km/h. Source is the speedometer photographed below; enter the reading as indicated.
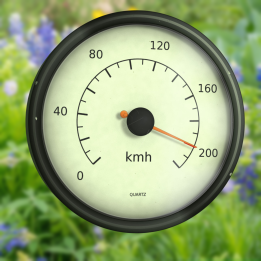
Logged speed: 200 km/h
